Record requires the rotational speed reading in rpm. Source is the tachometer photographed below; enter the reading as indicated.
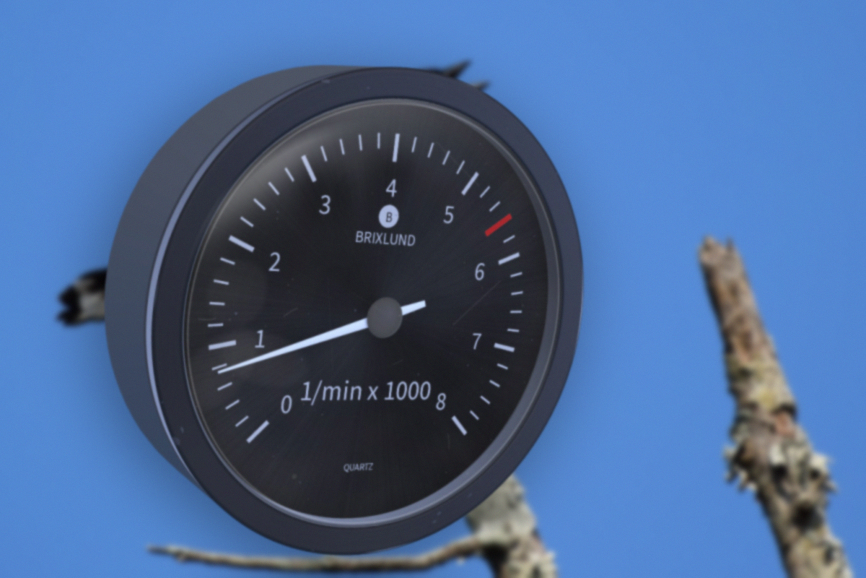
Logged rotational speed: 800 rpm
